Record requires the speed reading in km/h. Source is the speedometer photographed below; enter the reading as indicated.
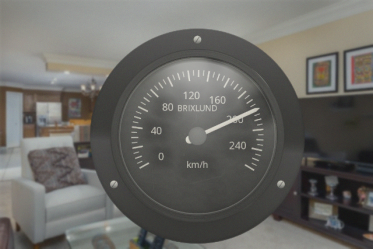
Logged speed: 200 km/h
